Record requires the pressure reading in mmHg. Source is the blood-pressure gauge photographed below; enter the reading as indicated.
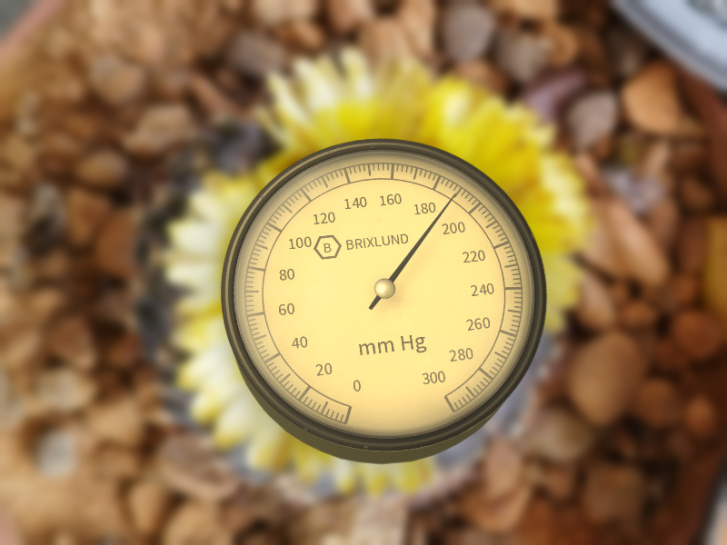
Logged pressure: 190 mmHg
